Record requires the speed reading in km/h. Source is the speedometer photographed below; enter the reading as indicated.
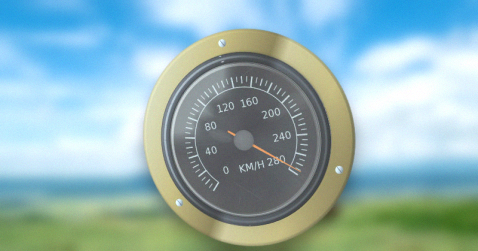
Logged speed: 275 km/h
